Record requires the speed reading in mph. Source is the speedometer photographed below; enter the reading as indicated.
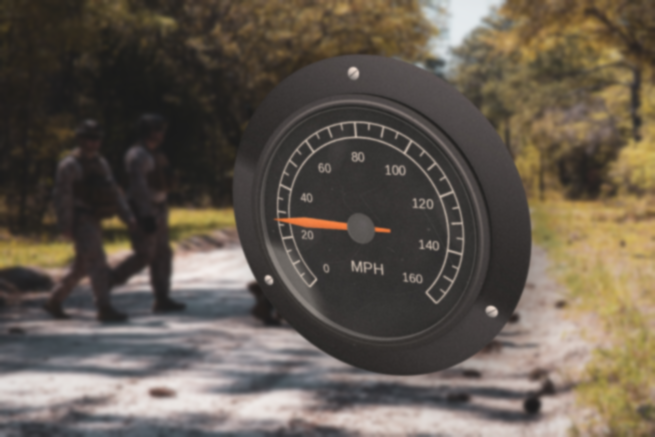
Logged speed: 27.5 mph
